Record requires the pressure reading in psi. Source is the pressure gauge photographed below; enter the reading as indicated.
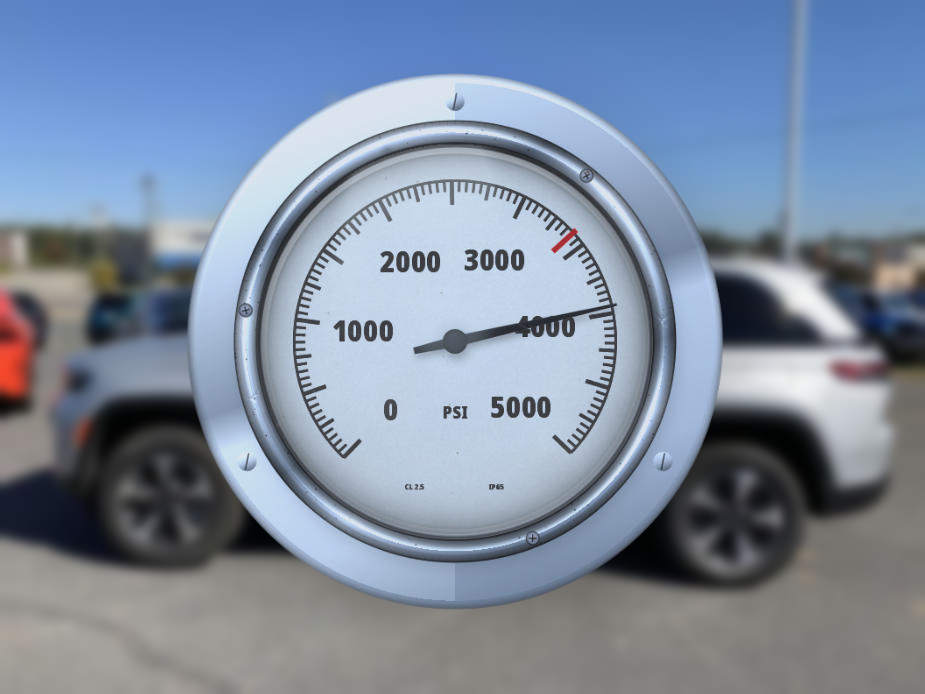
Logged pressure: 3950 psi
